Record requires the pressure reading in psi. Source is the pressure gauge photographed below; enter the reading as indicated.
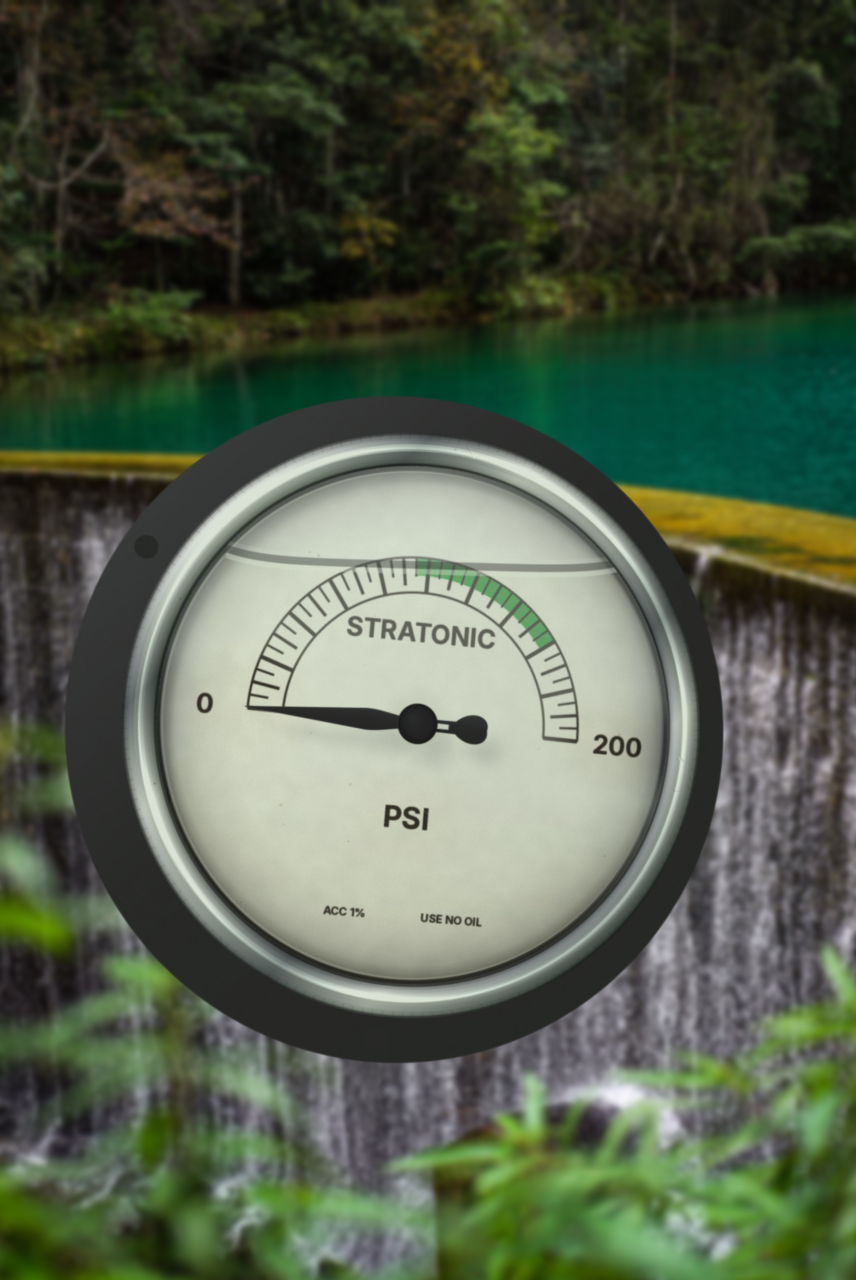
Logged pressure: 0 psi
